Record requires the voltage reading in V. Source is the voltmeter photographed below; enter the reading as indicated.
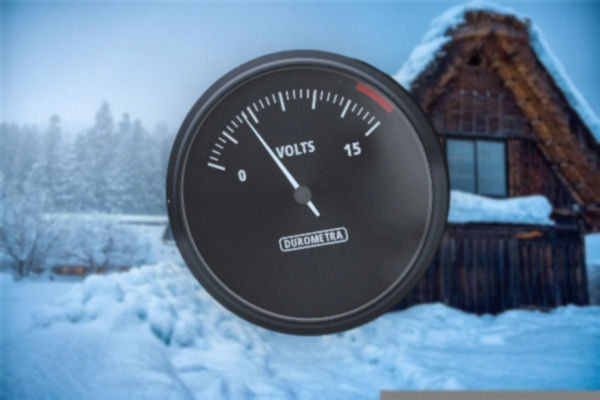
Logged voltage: 4.5 V
